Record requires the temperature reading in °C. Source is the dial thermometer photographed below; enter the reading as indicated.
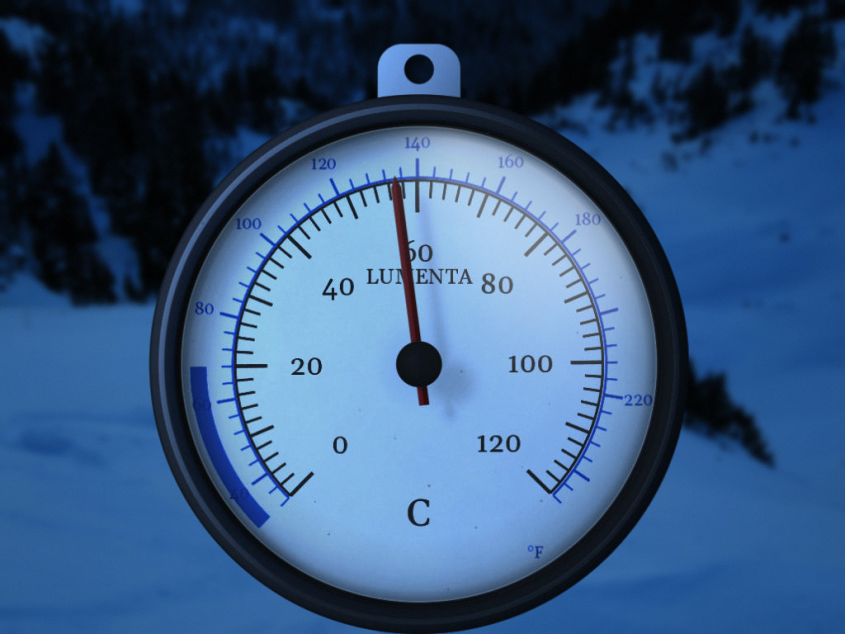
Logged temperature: 57 °C
